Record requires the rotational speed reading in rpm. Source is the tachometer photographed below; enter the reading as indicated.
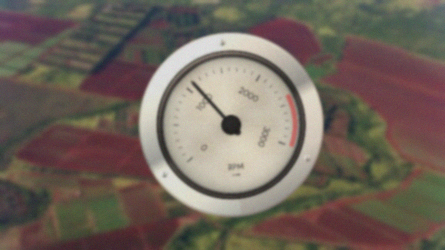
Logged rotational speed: 1100 rpm
